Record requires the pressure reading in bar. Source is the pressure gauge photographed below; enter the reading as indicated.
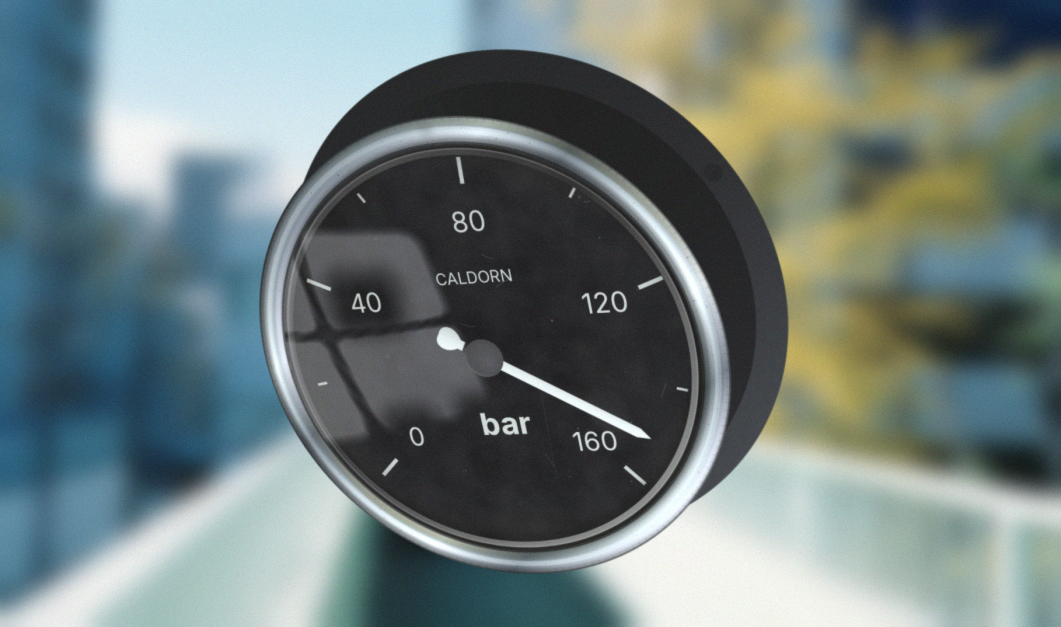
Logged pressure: 150 bar
